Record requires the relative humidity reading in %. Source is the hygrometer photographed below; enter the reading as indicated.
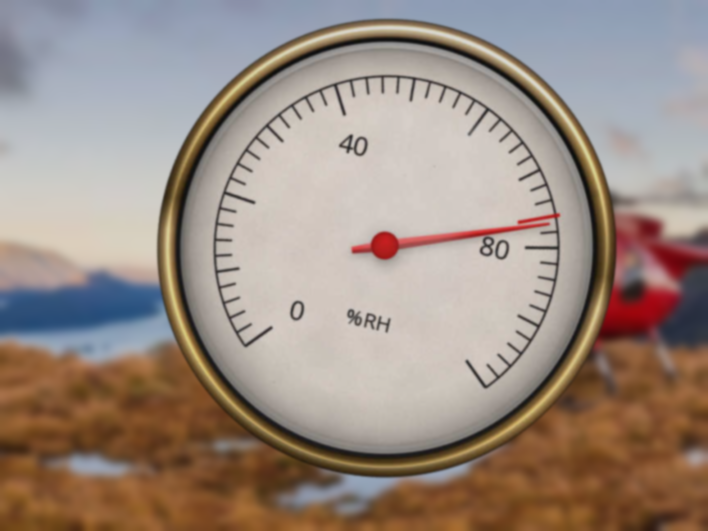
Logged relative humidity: 77 %
